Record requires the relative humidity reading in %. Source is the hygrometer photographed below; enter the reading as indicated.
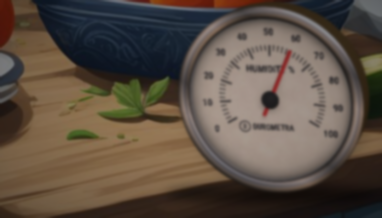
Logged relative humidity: 60 %
